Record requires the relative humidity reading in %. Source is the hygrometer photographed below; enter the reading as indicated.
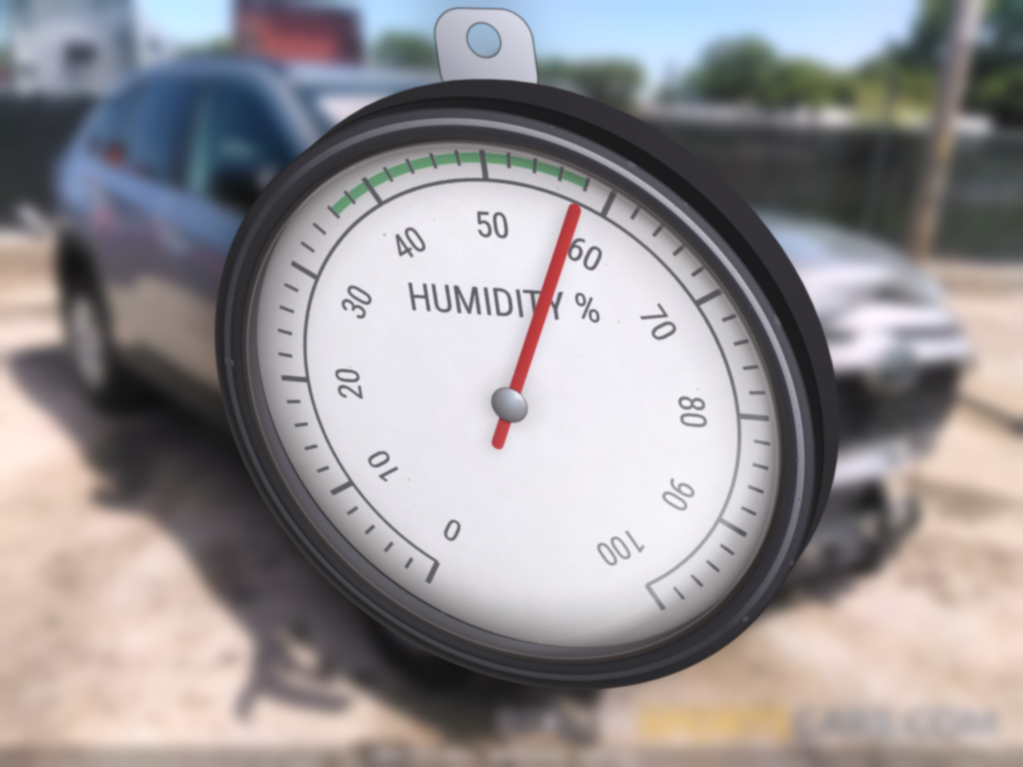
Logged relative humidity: 58 %
